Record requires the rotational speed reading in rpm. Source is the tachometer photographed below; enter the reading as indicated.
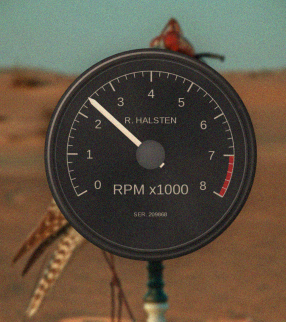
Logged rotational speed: 2400 rpm
